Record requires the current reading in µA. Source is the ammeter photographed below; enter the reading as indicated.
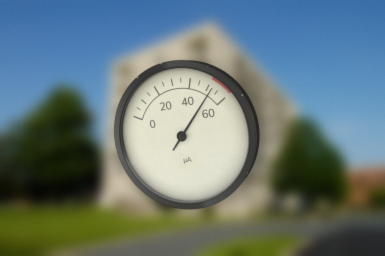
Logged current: 52.5 µA
